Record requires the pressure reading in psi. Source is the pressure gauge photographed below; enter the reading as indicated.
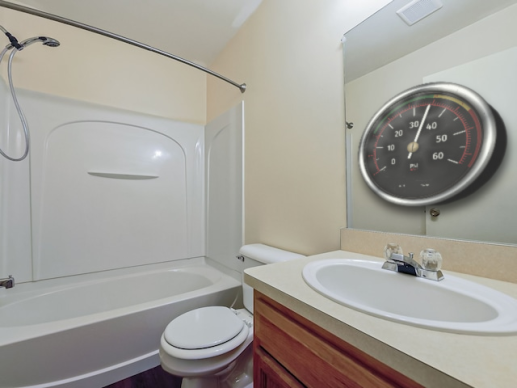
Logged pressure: 35 psi
